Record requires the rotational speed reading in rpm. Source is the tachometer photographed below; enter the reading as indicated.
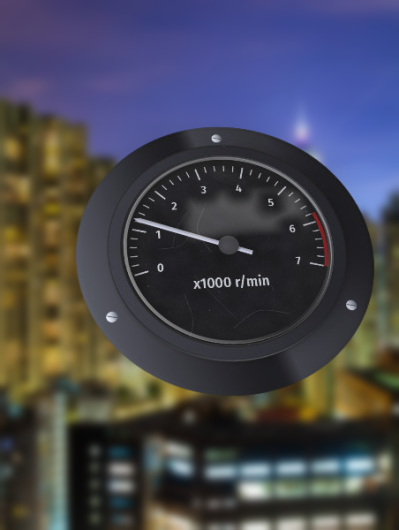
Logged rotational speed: 1200 rpm
